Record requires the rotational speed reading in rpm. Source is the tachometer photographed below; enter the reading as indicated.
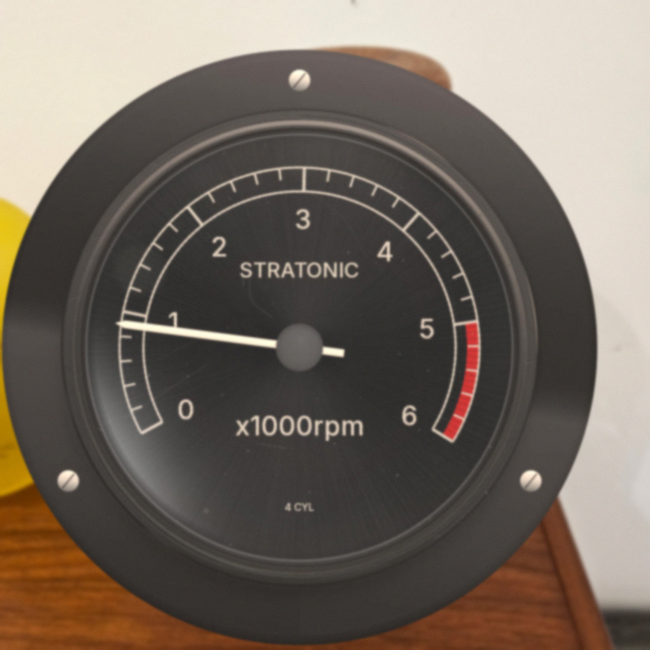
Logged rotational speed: 900 rpm
